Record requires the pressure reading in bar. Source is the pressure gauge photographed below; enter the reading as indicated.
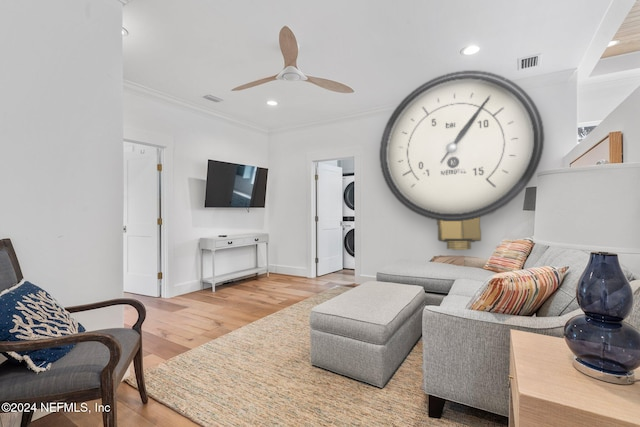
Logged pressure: 9 bar
